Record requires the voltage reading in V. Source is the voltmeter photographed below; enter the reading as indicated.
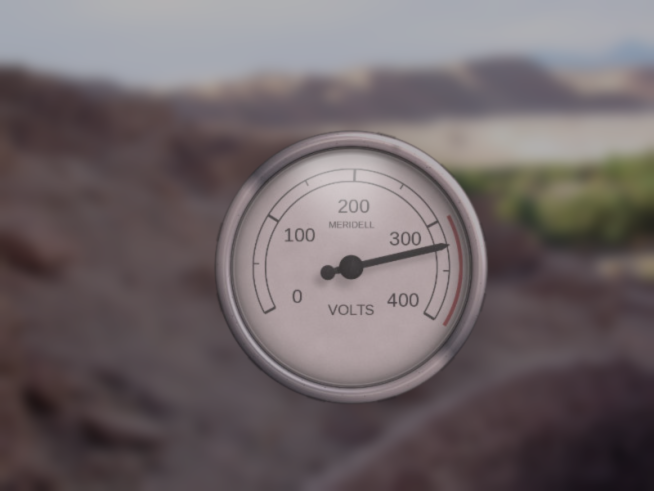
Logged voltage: 325 V
